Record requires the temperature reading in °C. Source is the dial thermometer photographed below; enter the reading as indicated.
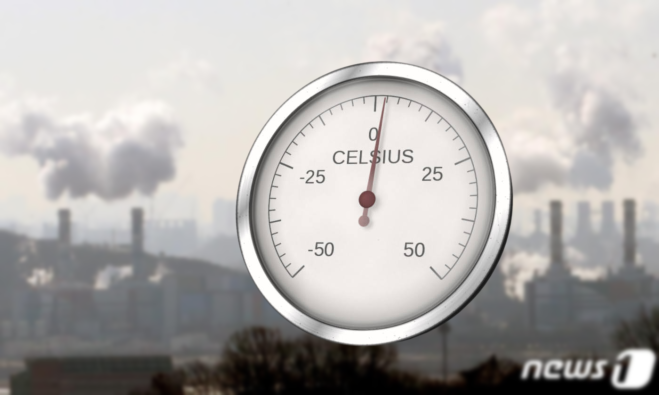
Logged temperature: 2.5 °C
